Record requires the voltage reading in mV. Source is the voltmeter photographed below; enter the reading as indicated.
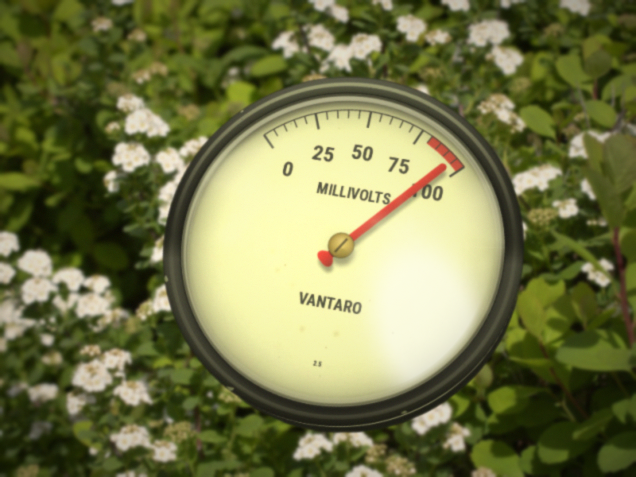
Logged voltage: 95 mV
